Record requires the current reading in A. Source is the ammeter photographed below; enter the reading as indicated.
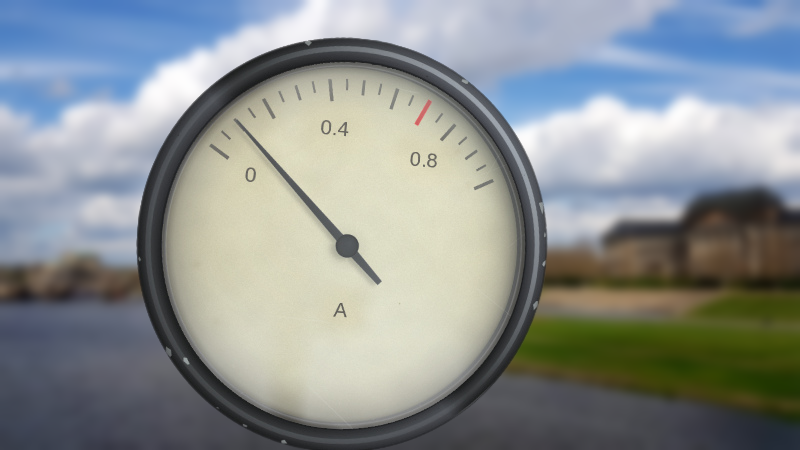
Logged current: 0.1 A
